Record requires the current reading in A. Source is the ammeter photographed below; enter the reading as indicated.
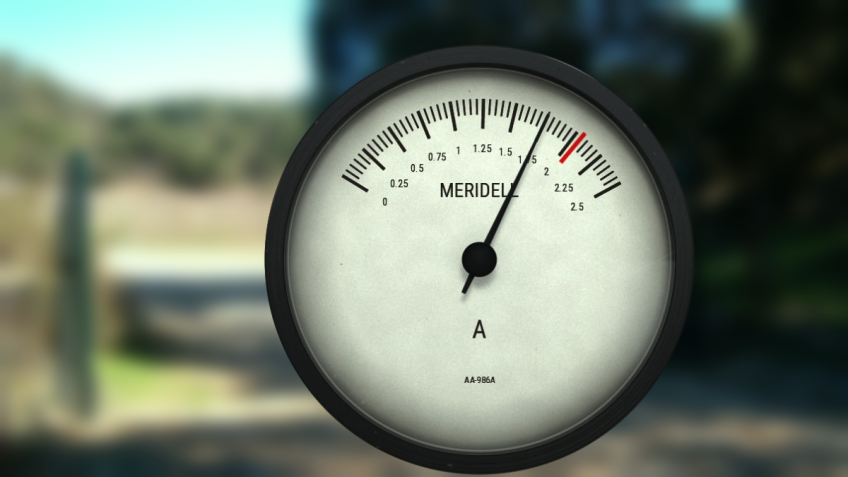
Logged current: 1.75 A
